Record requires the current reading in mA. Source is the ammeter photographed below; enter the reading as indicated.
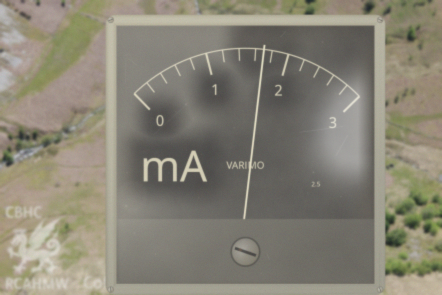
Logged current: 1.7 mA
